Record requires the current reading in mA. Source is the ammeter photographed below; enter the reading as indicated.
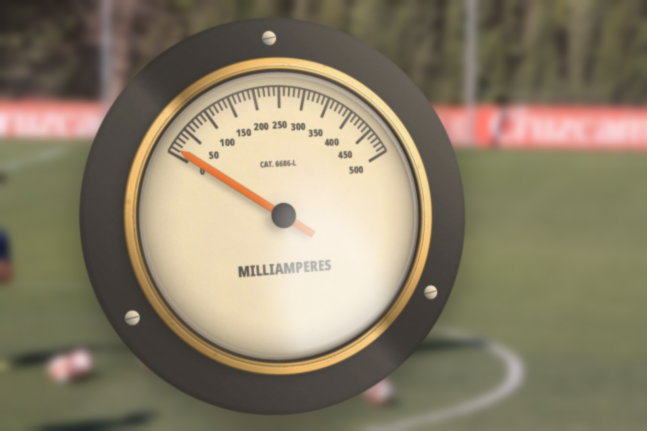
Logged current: 10 mA
